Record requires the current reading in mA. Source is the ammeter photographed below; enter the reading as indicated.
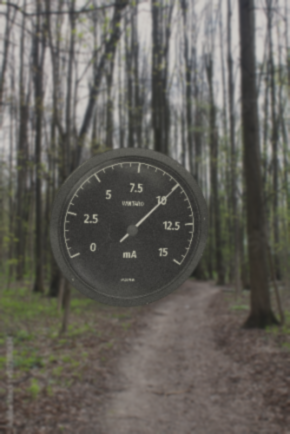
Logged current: 10 mA
